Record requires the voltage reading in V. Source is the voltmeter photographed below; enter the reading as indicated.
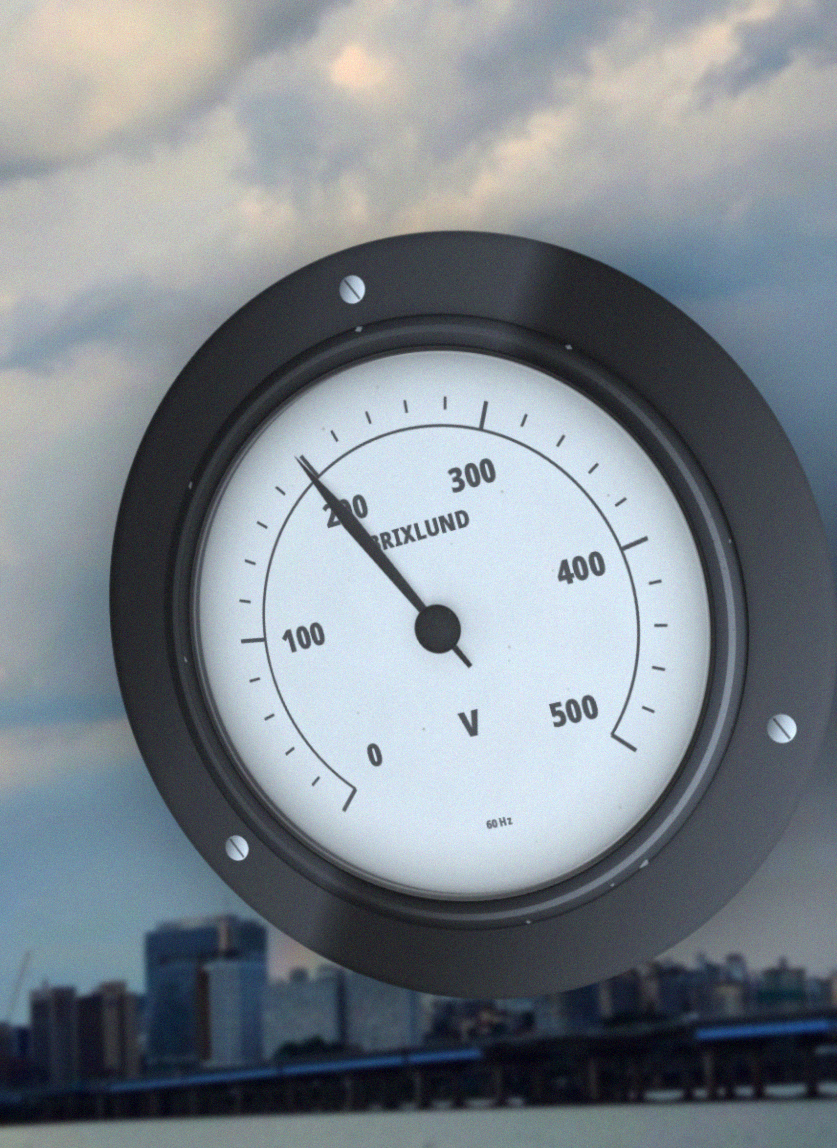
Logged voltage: 200 V
